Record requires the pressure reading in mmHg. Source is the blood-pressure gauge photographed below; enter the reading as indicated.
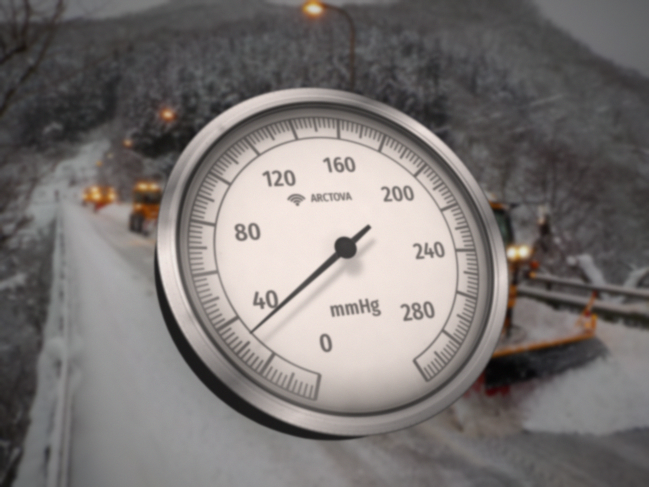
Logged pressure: 32 mmHg
